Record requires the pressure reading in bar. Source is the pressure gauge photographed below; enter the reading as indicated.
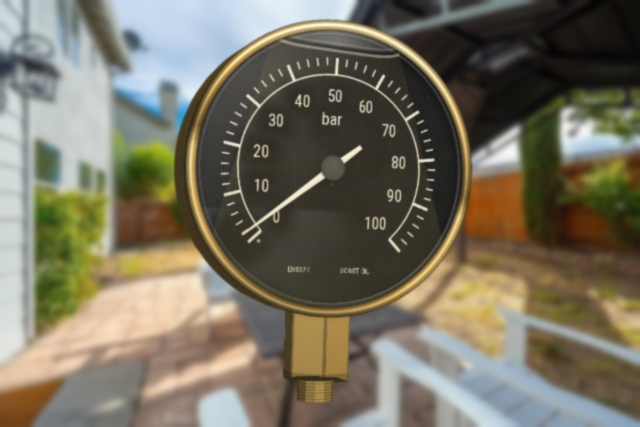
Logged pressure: 2 bar
